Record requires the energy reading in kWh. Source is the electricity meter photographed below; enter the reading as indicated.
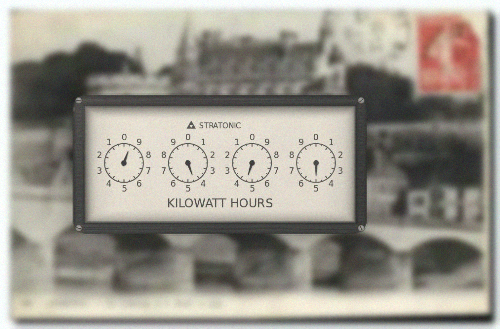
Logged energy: 9445 kWh
